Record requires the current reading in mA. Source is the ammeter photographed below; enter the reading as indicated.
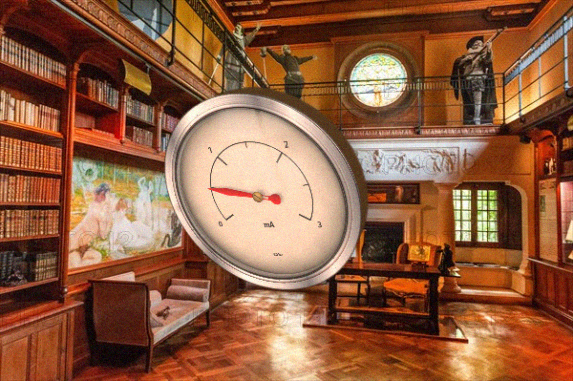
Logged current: 0.5 mA
